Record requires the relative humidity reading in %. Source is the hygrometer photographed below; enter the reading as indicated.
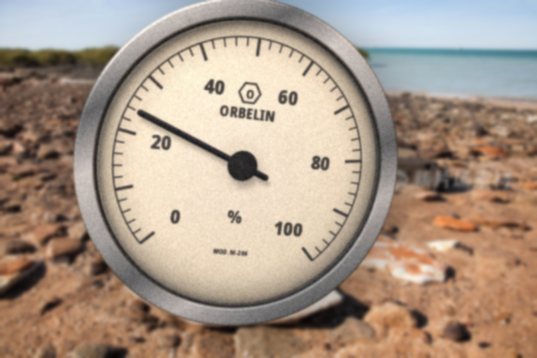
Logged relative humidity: 24 %
